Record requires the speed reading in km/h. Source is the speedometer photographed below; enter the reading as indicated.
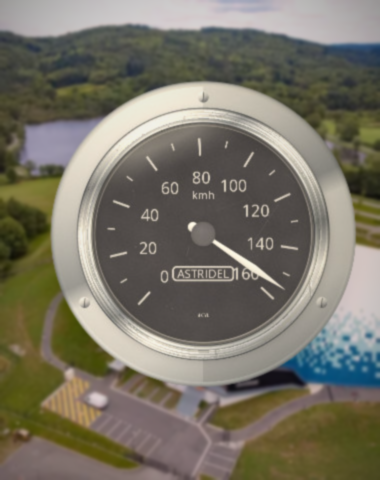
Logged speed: 155 km/h
